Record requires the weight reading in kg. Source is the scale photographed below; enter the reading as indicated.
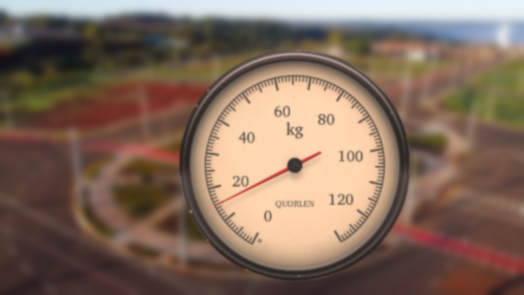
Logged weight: 15 kg
